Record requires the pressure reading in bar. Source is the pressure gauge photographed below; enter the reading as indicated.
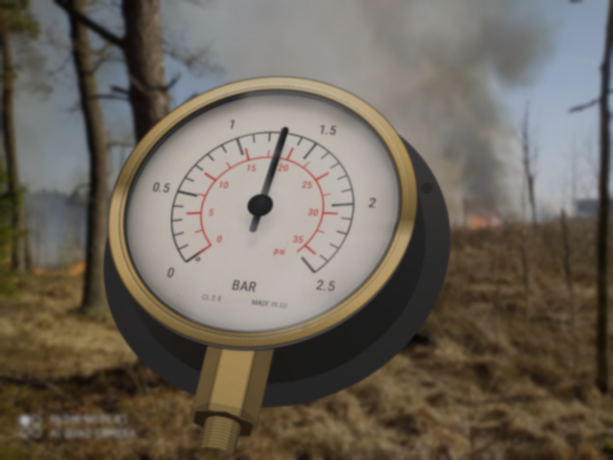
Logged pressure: 1.3 bar
